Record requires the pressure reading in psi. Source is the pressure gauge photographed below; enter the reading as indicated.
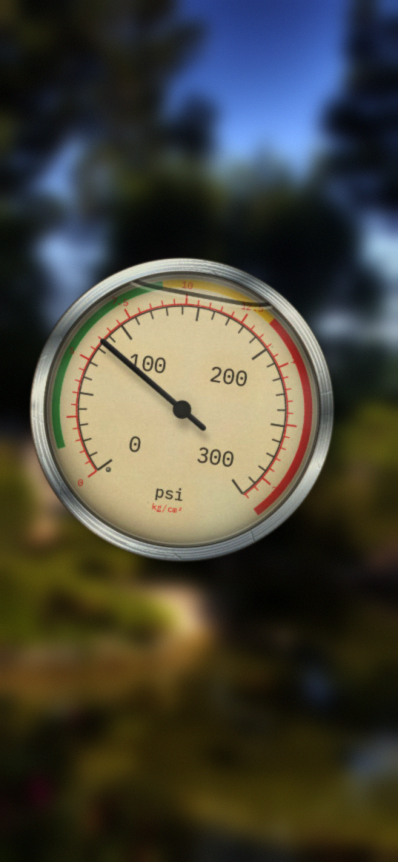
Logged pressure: 85 psi
